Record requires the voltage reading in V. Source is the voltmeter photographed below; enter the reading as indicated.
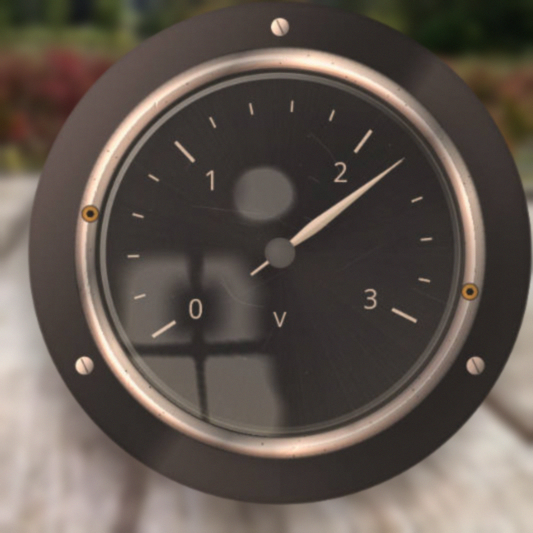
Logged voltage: 2.2 V
